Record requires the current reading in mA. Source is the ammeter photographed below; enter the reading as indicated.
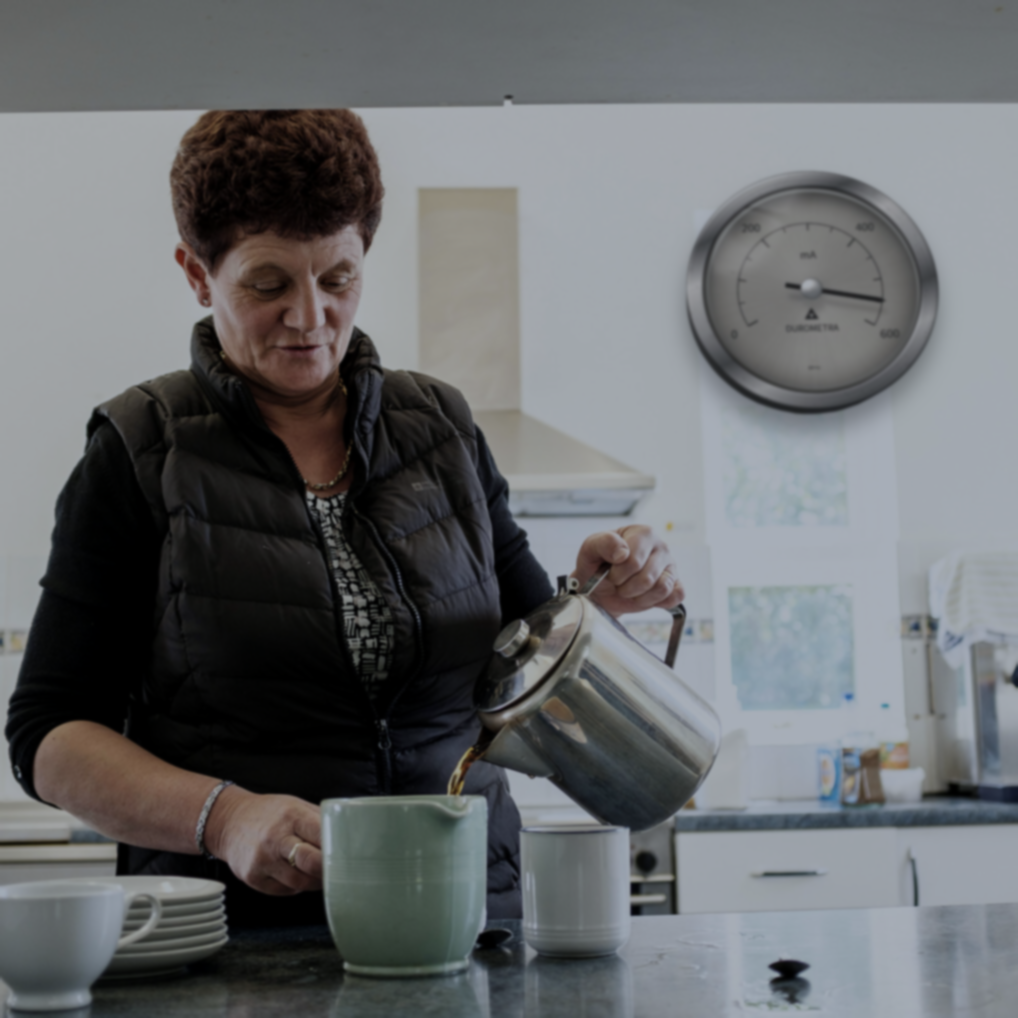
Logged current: 550 mA
